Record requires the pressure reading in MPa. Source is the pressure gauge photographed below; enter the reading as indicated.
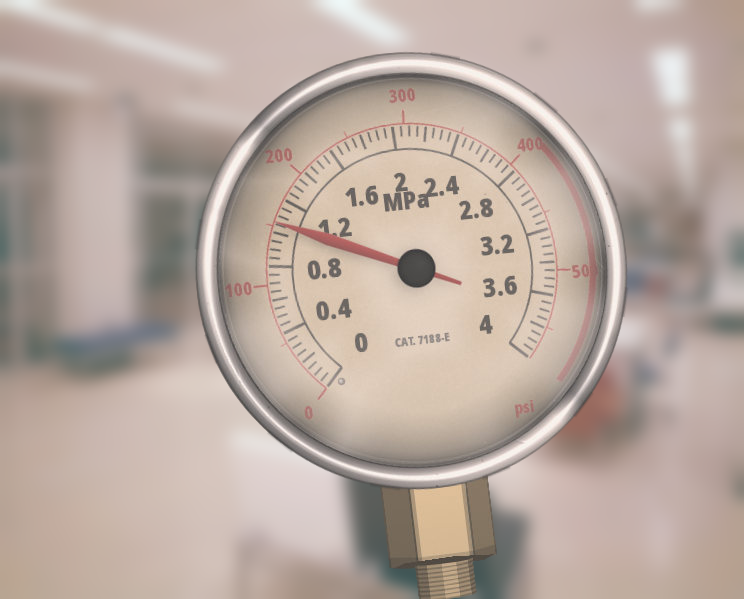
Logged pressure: 1.05 MPa
